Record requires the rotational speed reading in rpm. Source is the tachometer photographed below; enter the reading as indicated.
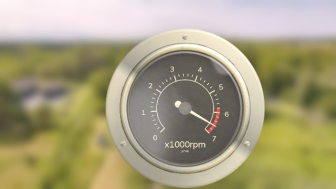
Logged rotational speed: 6600 rpm
